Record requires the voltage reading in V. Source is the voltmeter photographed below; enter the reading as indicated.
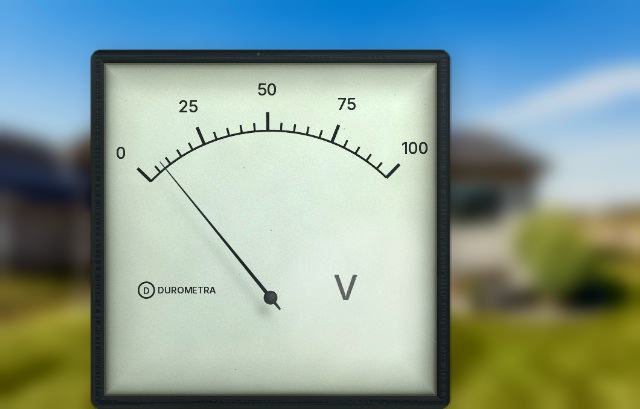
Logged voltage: 7.5 V
